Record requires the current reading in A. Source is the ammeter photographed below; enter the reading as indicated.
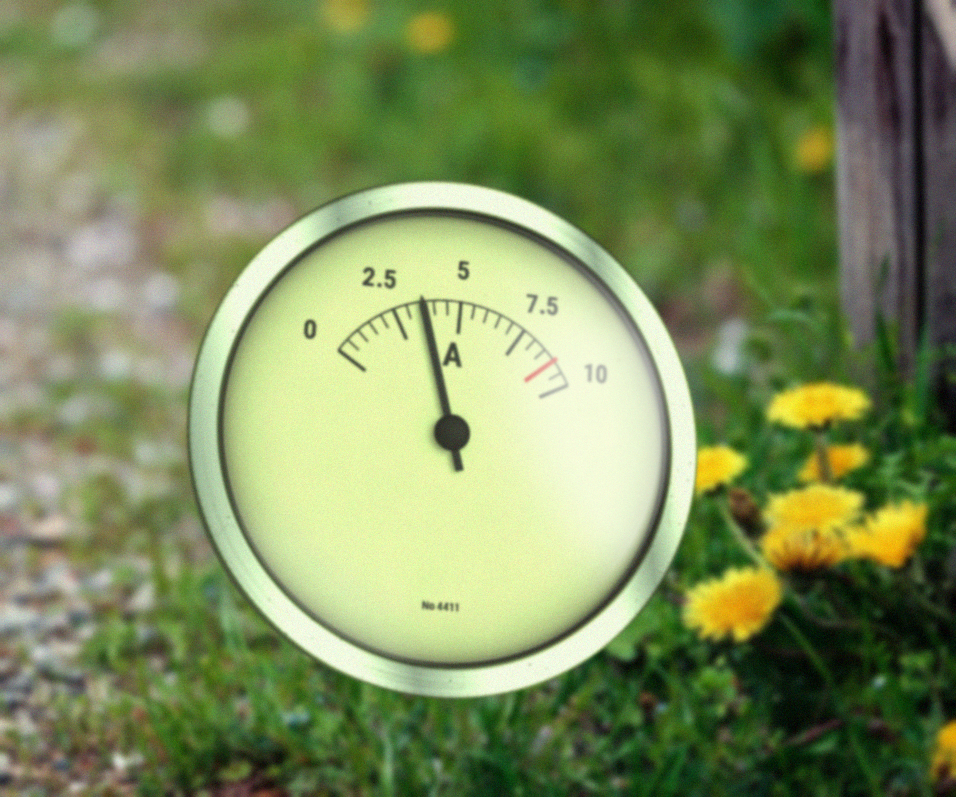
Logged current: 3.5 A
